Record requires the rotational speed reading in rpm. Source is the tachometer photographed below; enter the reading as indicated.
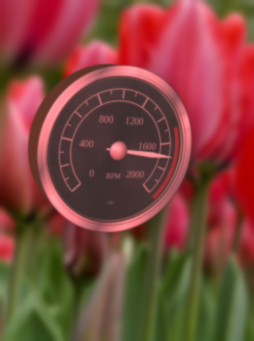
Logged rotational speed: 1700 rpm
